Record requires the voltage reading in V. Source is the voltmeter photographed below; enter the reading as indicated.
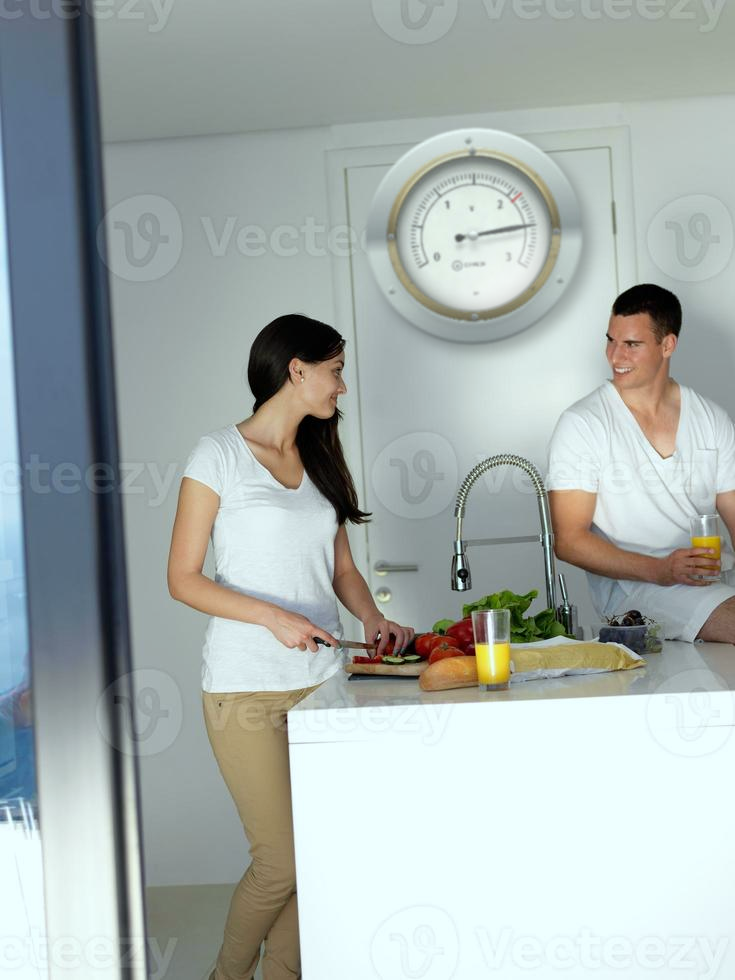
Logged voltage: 2.5 V
